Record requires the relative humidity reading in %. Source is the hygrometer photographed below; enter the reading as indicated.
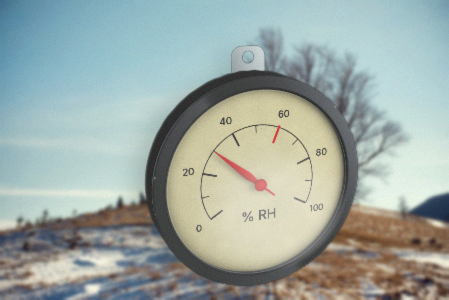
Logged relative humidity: 30 %
